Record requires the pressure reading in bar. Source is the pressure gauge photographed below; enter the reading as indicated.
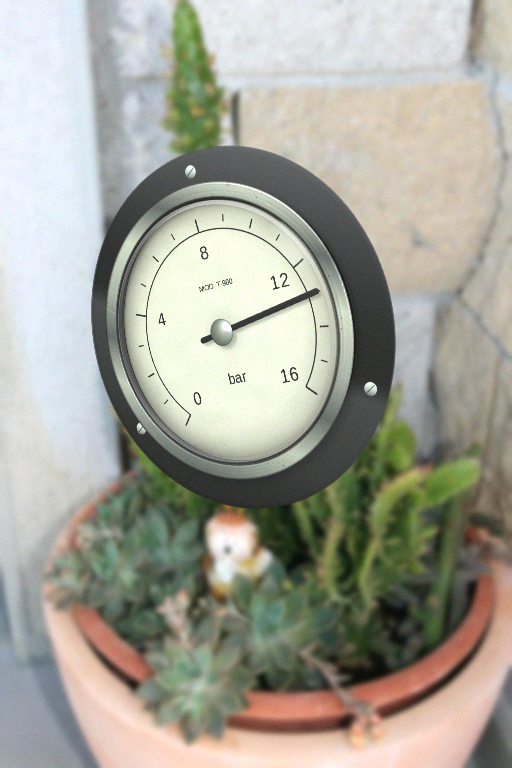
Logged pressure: 13 bar
